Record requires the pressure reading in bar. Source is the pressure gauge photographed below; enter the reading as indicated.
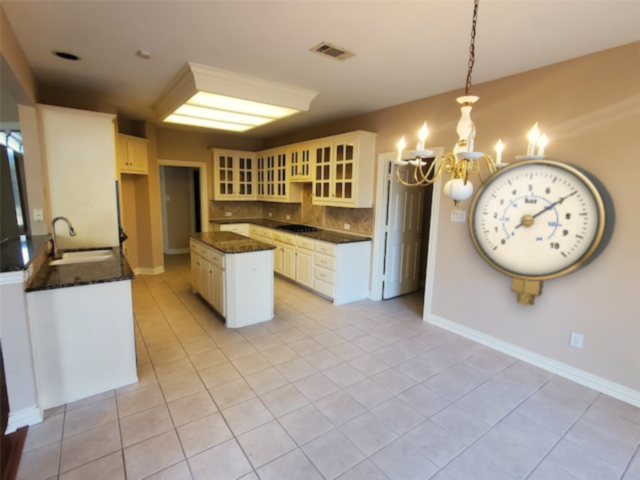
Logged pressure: 7 bar
